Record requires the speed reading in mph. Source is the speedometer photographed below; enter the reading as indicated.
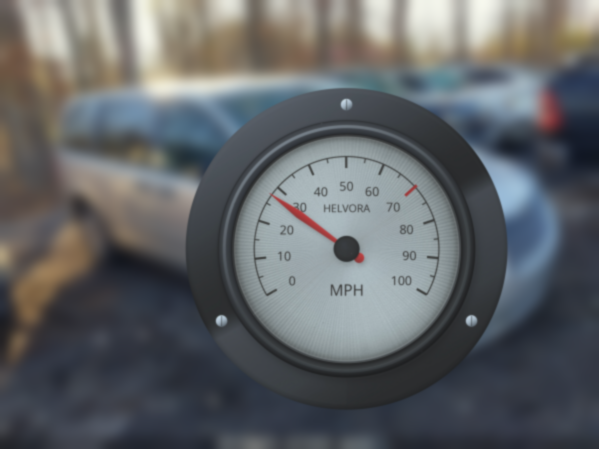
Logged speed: 27.5 mph
